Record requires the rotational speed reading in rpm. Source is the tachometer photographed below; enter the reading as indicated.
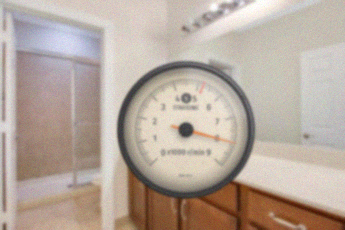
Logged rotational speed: 8000 rpm
